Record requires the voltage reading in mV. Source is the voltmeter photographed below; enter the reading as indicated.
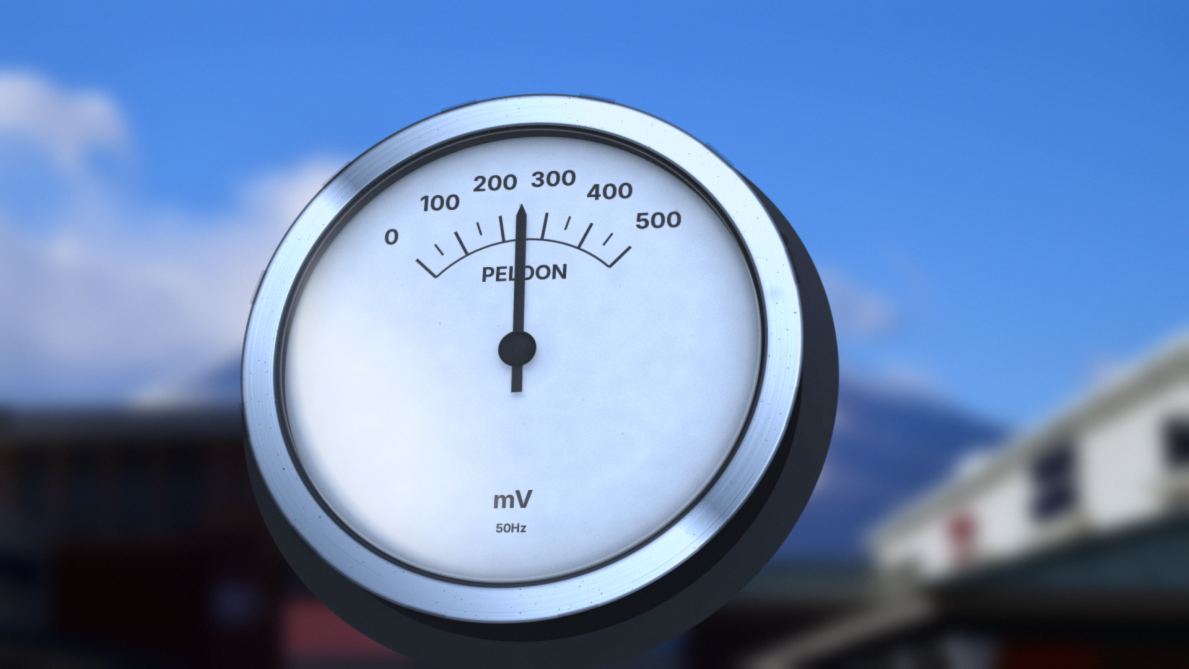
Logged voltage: 250 mV
